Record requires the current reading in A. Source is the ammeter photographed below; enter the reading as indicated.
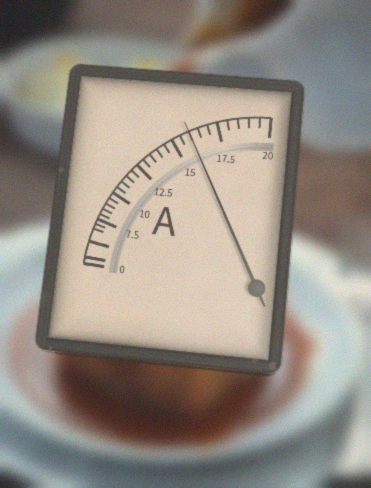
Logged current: 16 A
